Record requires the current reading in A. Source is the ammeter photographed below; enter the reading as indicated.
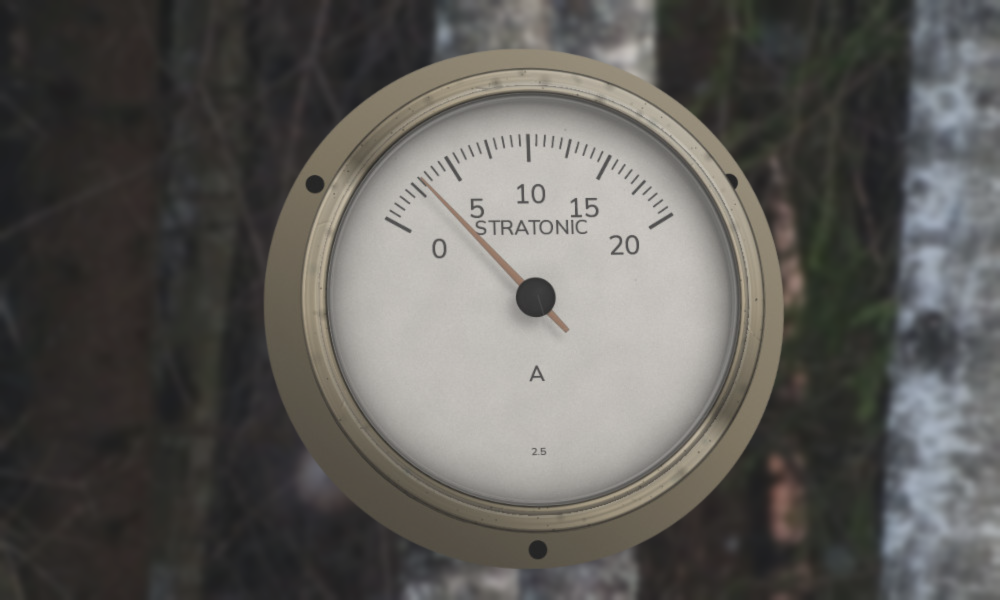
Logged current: 3 A
